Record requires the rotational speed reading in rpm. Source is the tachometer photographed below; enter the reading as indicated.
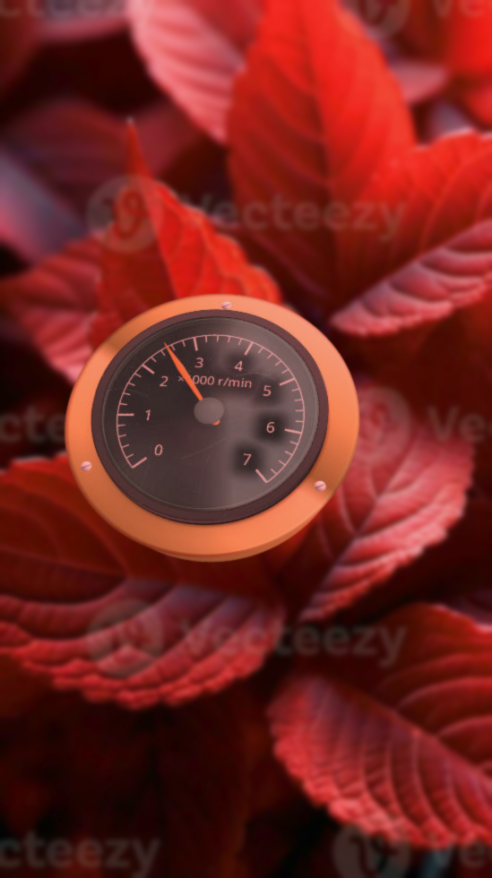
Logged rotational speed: 2500 rpm
